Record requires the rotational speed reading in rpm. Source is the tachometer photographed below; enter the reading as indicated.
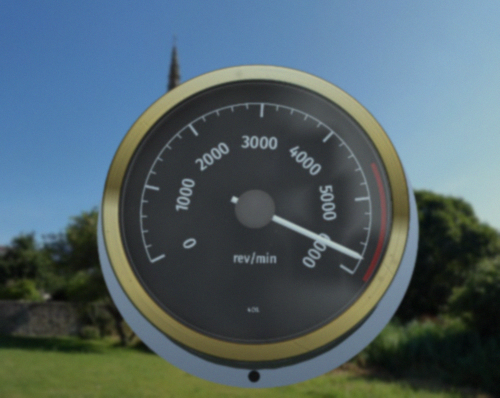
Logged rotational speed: 5800 rpm
